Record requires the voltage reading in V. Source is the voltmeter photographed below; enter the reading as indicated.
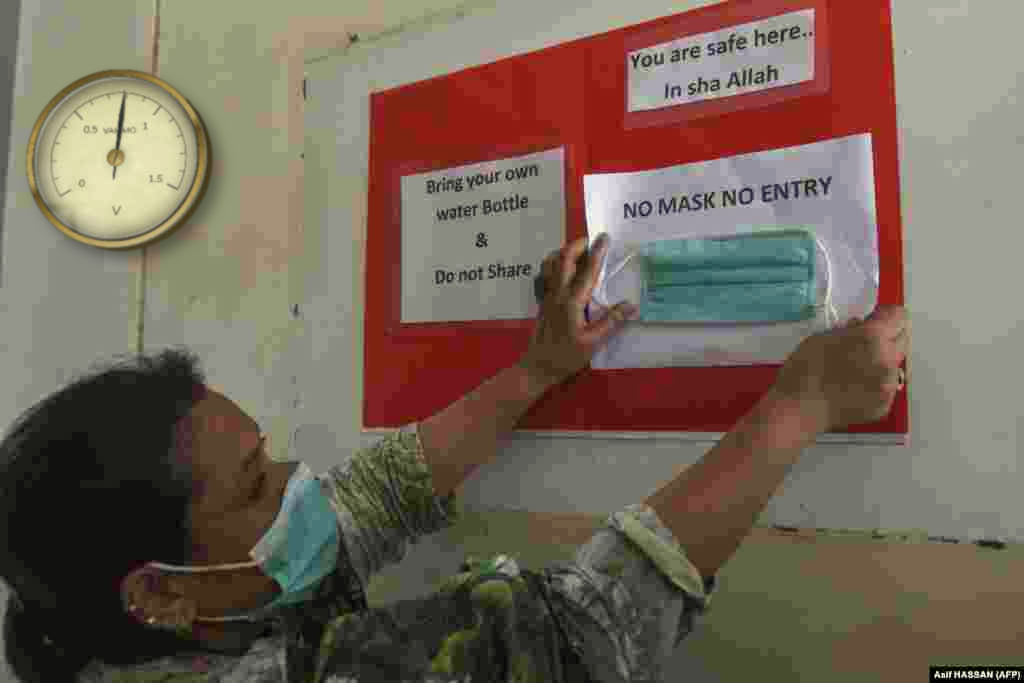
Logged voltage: 0.8 V
